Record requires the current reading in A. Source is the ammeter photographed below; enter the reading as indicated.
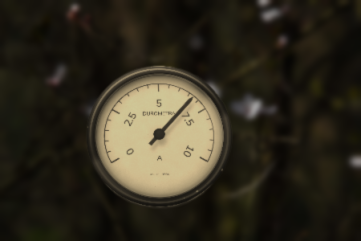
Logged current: 6.75 A
